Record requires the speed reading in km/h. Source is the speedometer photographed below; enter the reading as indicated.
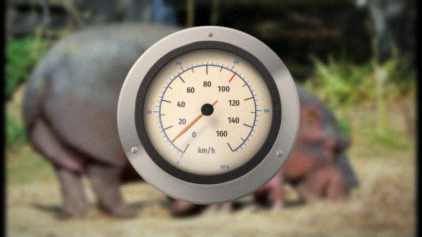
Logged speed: 10 km/h
